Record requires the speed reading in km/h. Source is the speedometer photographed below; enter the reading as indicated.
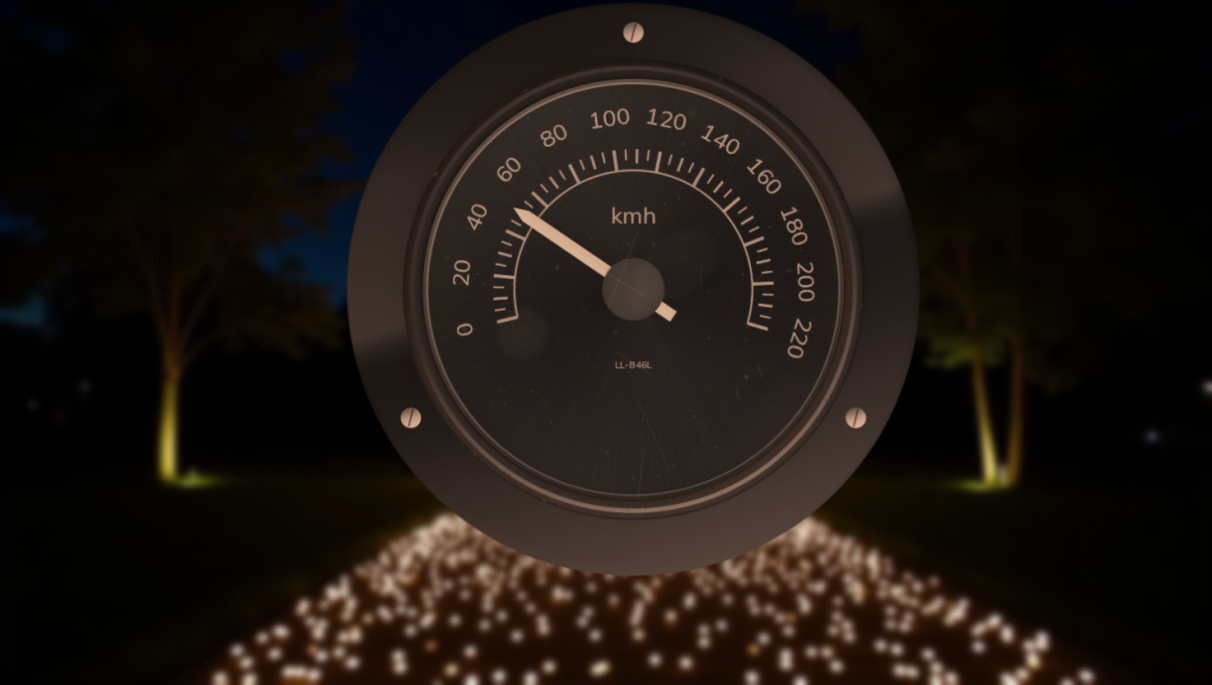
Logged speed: 50 km/h
